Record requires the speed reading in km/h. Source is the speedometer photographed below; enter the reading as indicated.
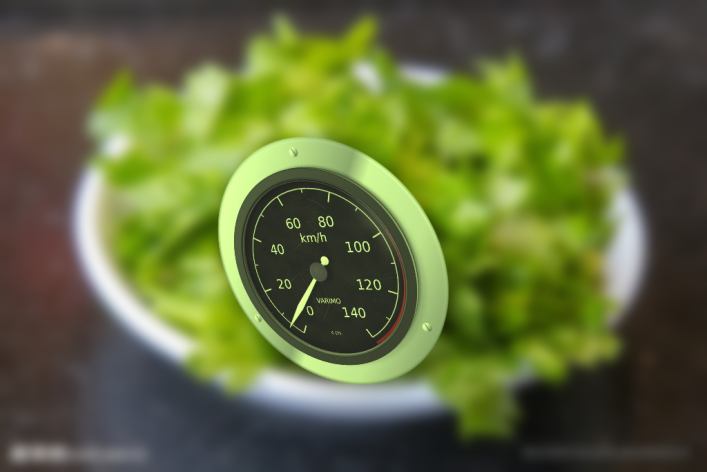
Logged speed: 5 km/h
